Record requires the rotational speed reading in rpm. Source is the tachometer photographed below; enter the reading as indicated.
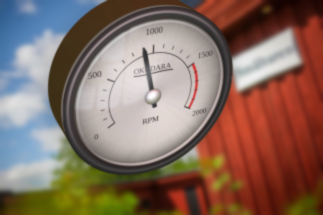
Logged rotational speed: 900 rpm
